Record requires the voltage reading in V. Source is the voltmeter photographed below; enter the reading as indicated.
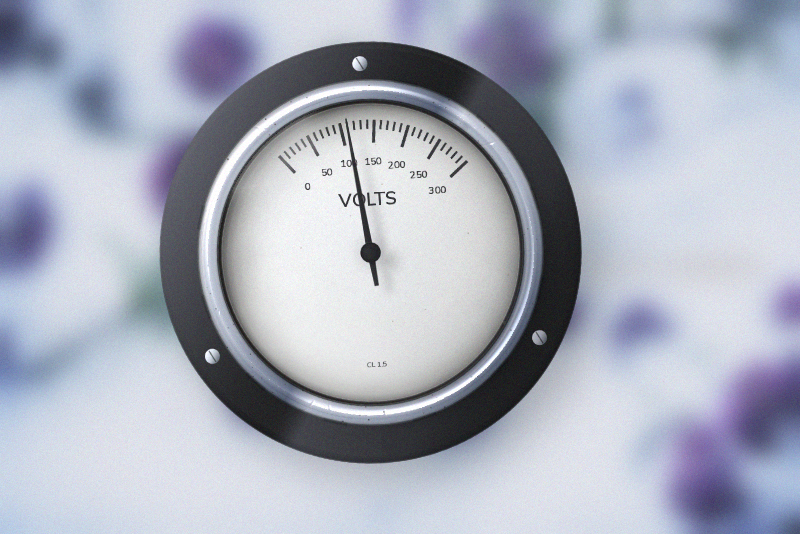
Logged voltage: 110 V
